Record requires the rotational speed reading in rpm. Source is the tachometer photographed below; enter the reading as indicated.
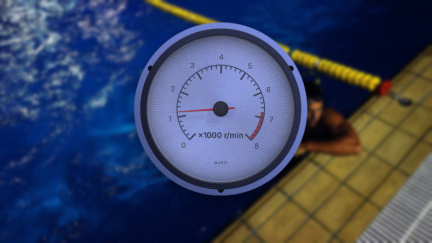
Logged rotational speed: 1200 rpm
